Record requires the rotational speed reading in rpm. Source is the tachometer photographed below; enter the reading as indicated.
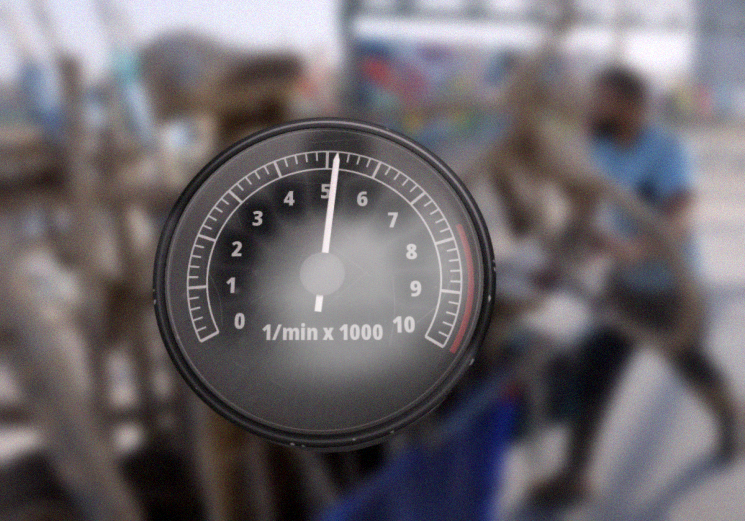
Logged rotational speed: 5200 rpm
